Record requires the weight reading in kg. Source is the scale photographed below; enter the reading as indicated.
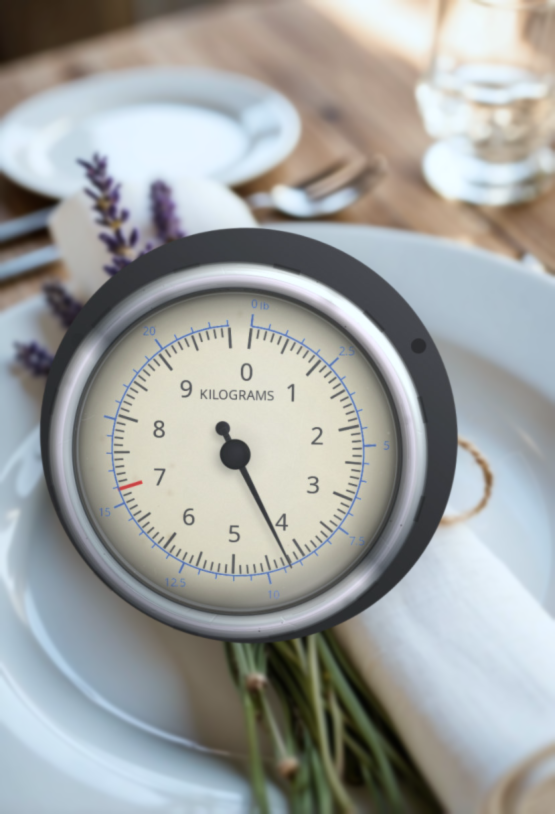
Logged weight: 4.2 kg
